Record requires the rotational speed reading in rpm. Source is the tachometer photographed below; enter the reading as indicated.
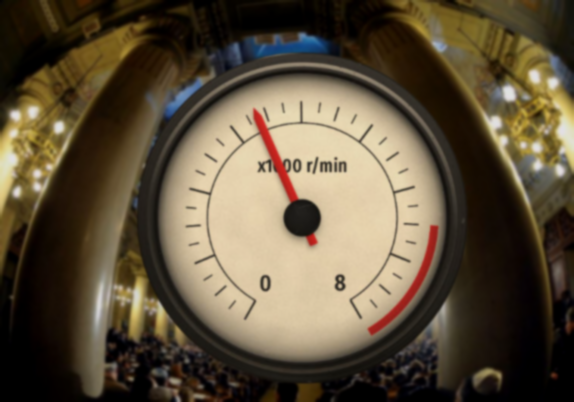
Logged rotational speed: 3375 rpm
